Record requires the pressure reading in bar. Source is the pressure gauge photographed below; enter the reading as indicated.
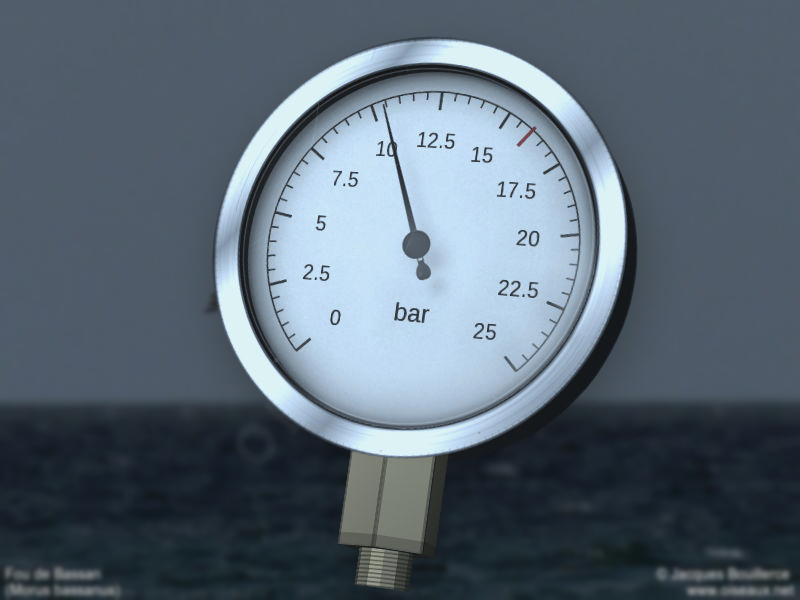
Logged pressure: 10.5 bar
